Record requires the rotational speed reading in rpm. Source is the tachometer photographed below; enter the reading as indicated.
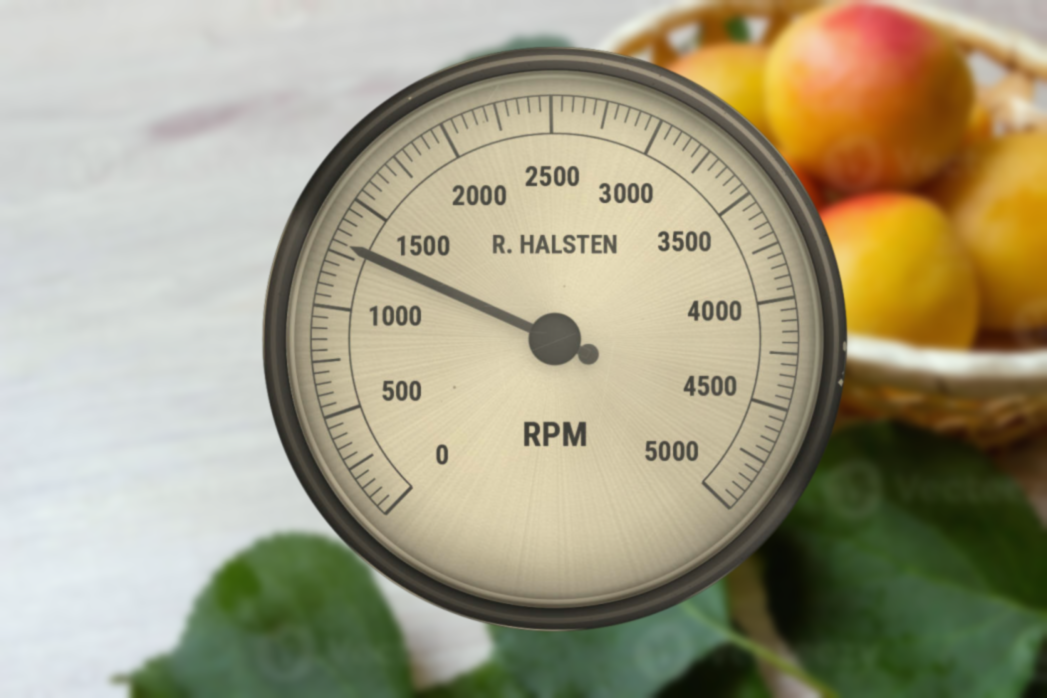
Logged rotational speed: 1300 rpm
